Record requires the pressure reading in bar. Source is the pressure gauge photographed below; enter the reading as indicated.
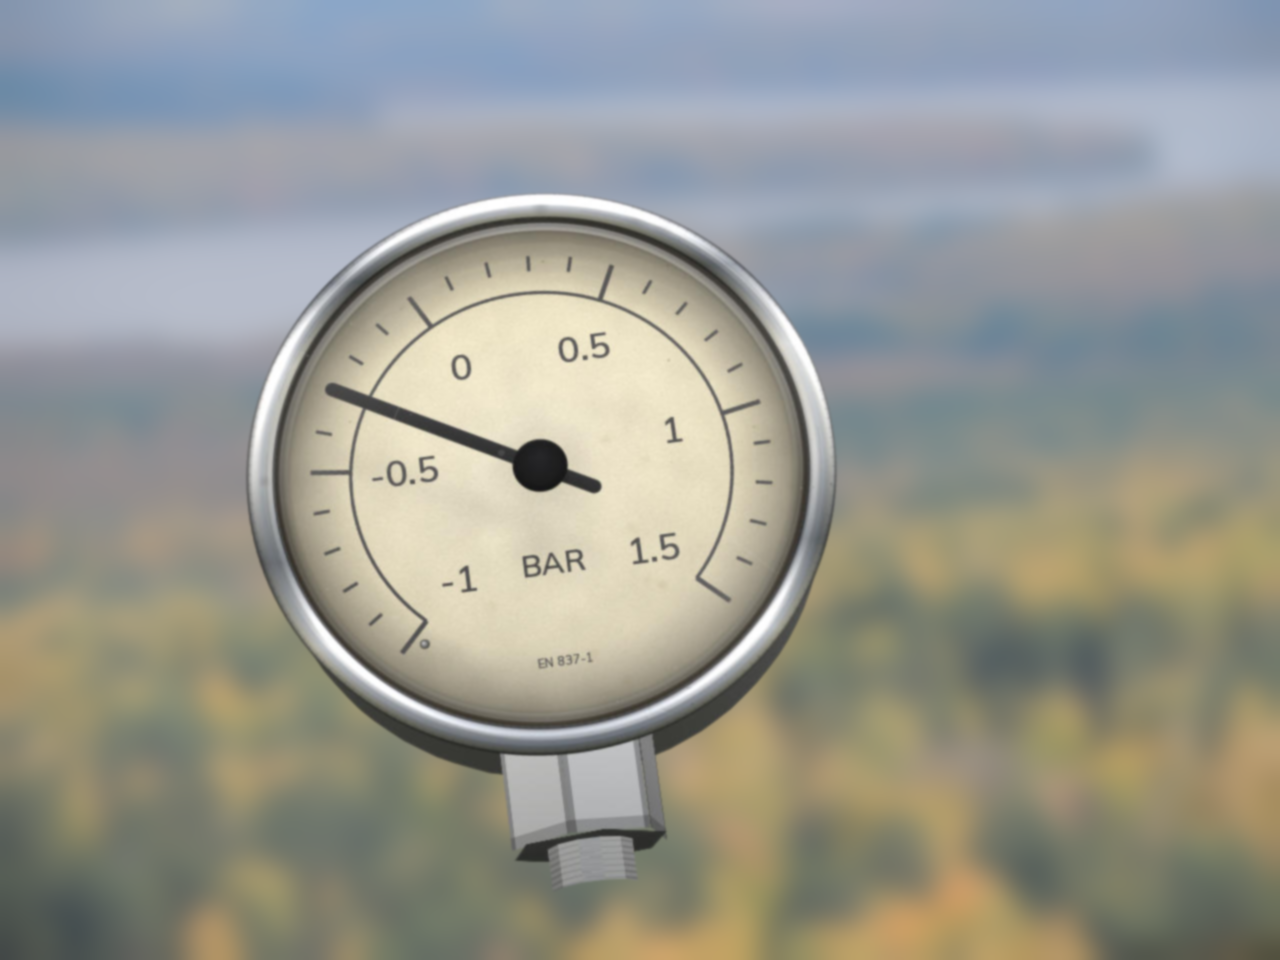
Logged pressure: -0.3 bar
